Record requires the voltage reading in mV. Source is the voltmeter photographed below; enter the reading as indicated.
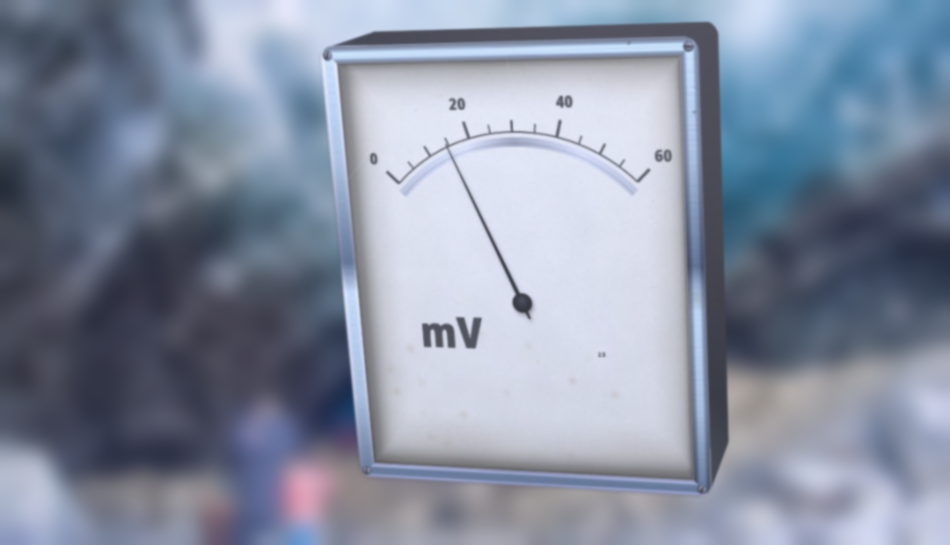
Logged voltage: 15 mV
